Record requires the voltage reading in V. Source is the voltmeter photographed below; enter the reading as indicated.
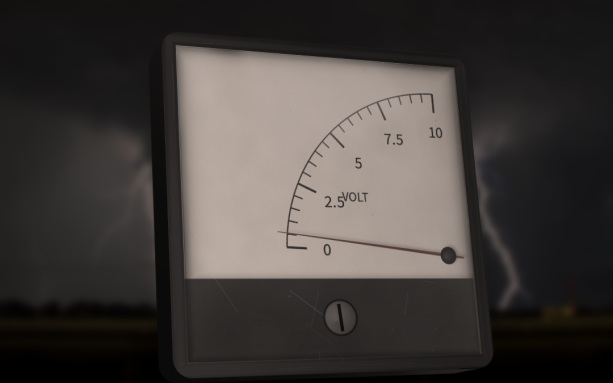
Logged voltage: 0.5 V
